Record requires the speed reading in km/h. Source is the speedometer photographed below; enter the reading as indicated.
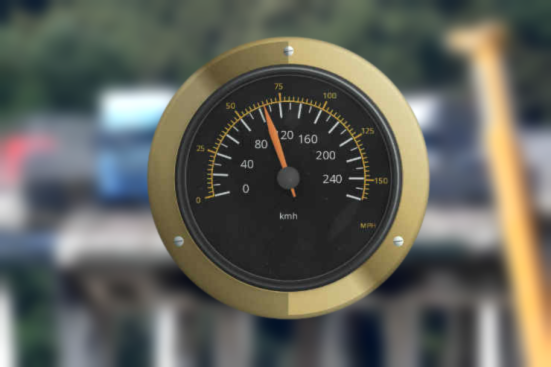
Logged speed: 105 km/h
